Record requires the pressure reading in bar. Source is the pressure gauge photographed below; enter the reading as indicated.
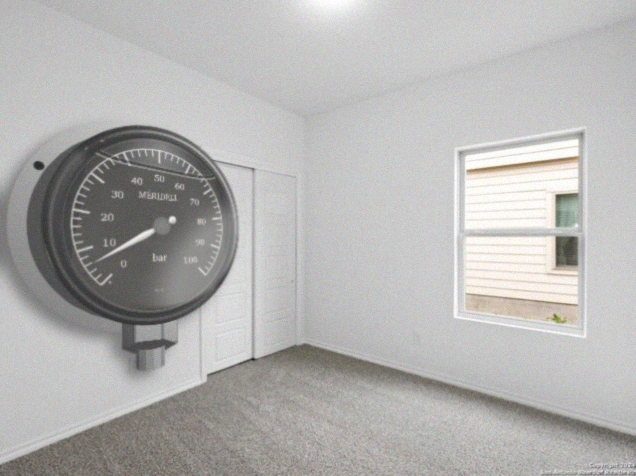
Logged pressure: 6 bar
